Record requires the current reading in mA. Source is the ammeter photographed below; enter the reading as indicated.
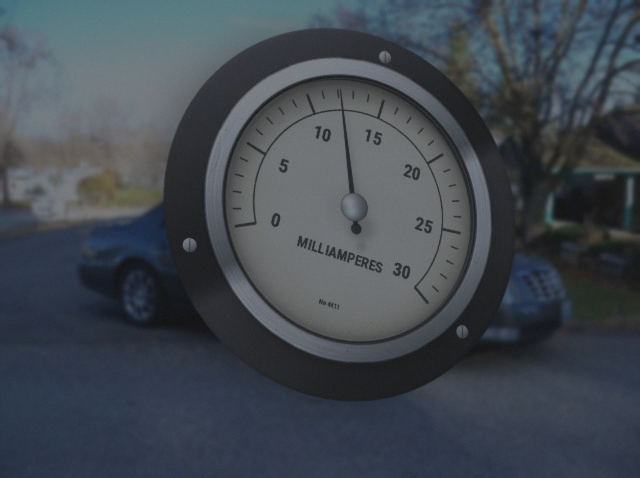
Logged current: 12 mA
